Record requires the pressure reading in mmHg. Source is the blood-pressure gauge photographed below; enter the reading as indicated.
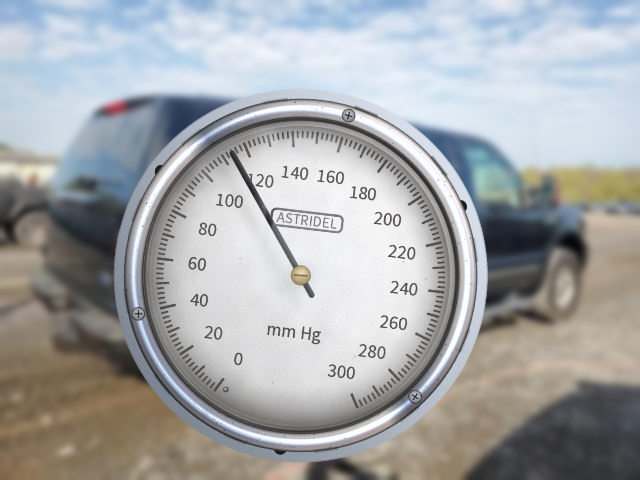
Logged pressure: 114 mmHg
